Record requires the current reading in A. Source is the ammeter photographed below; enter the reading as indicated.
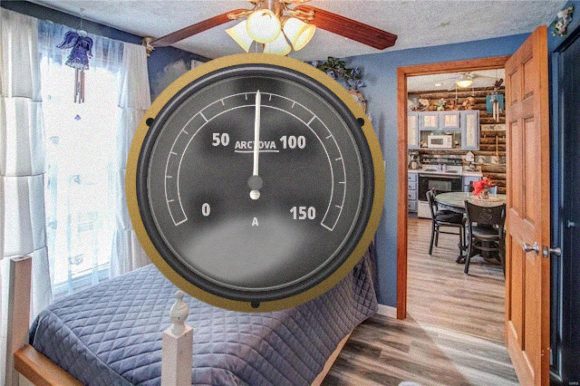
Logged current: 75 A
